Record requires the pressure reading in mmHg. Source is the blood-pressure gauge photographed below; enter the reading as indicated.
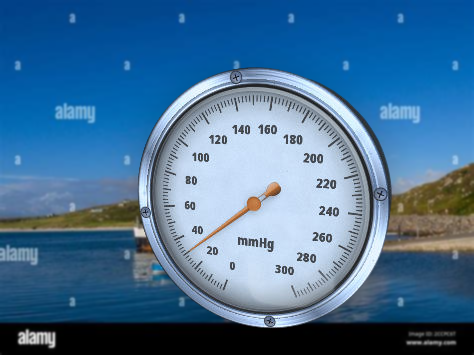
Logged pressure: 30 mmHg
